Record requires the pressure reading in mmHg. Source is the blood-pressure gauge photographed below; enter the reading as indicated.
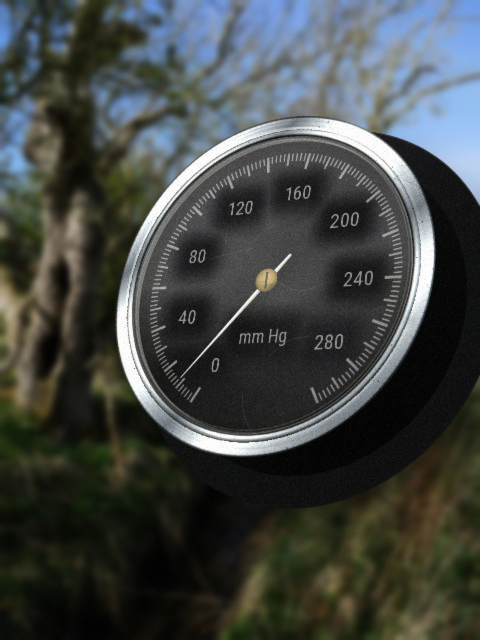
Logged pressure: 10 mmHg
